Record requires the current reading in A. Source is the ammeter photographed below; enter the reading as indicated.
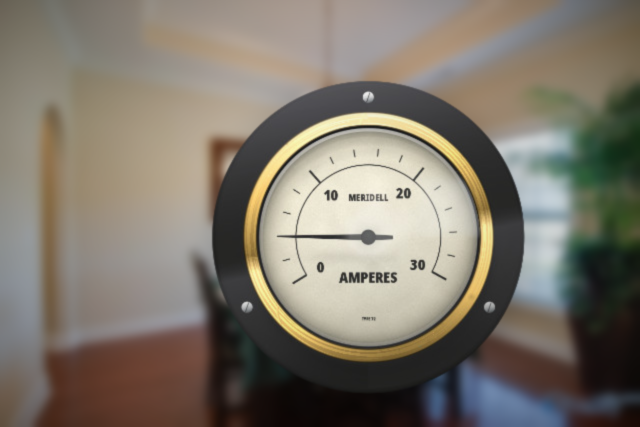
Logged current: 4 A
